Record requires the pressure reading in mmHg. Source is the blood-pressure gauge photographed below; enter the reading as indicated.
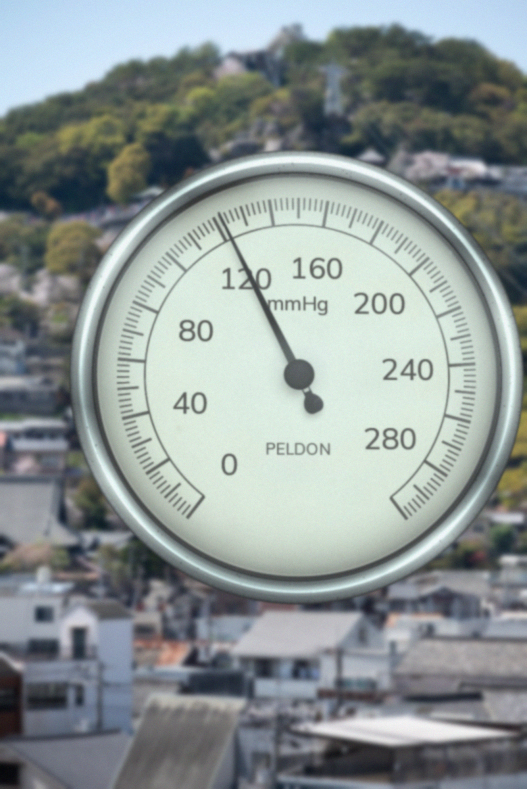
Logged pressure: 122 mmHg
